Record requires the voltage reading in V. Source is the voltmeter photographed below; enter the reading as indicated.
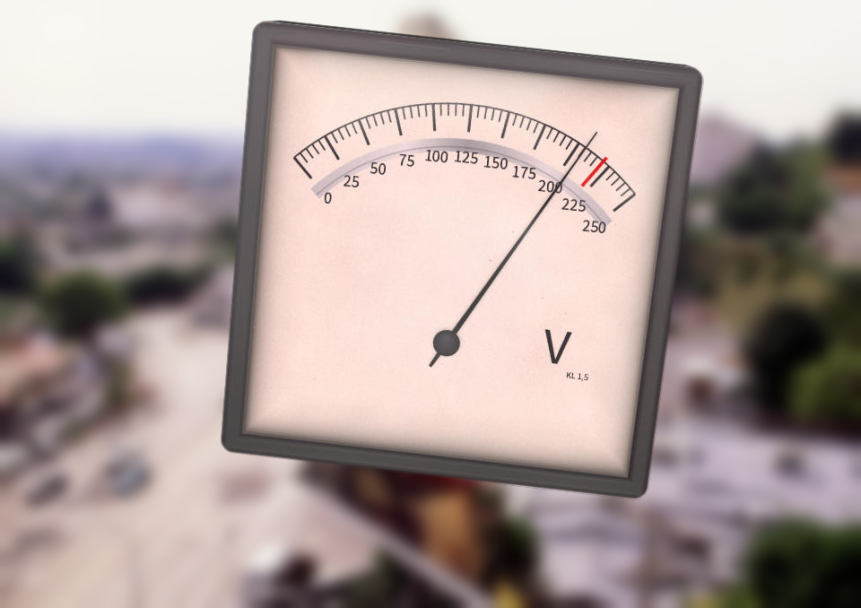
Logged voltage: 205 V
